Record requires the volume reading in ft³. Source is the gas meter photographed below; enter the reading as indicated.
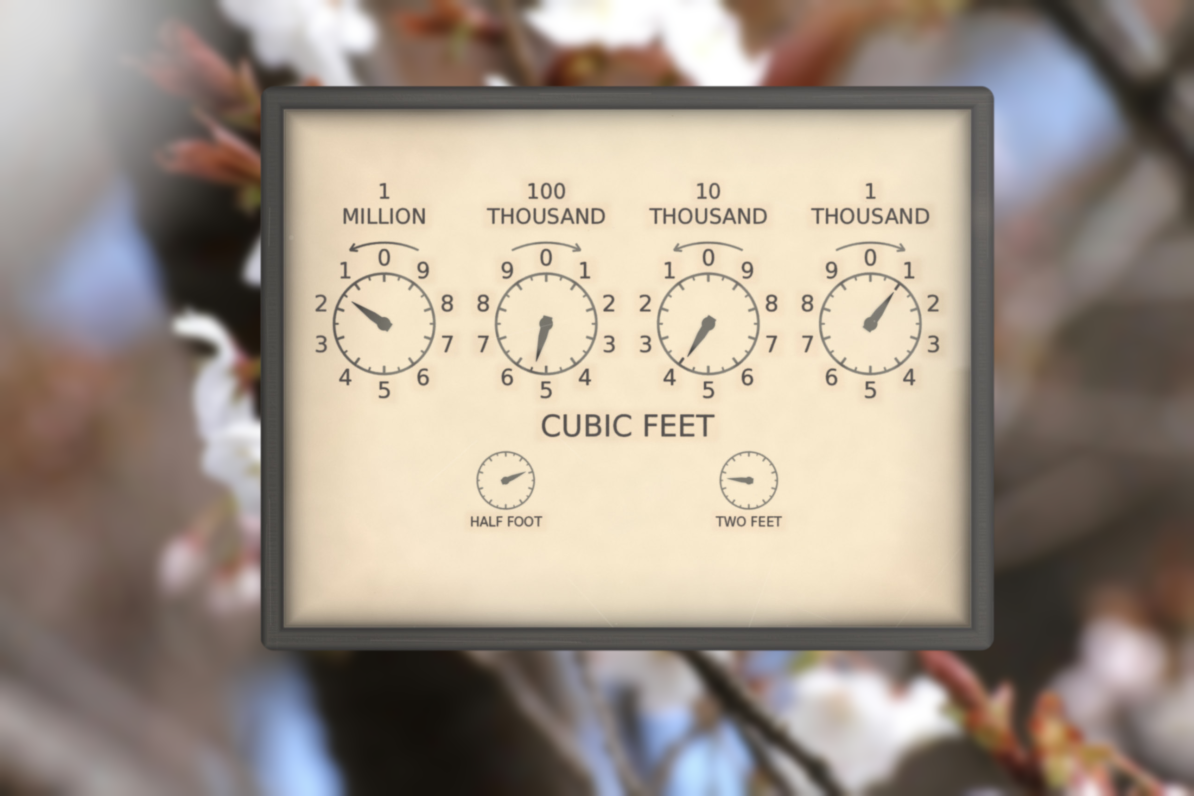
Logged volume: 154100 ft³
